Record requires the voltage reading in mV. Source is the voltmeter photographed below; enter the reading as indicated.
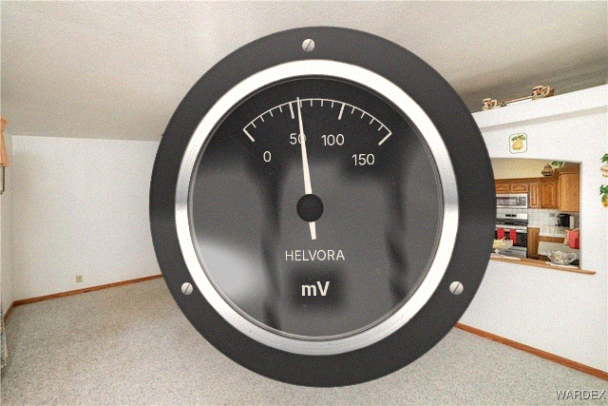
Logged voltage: 60 mV
